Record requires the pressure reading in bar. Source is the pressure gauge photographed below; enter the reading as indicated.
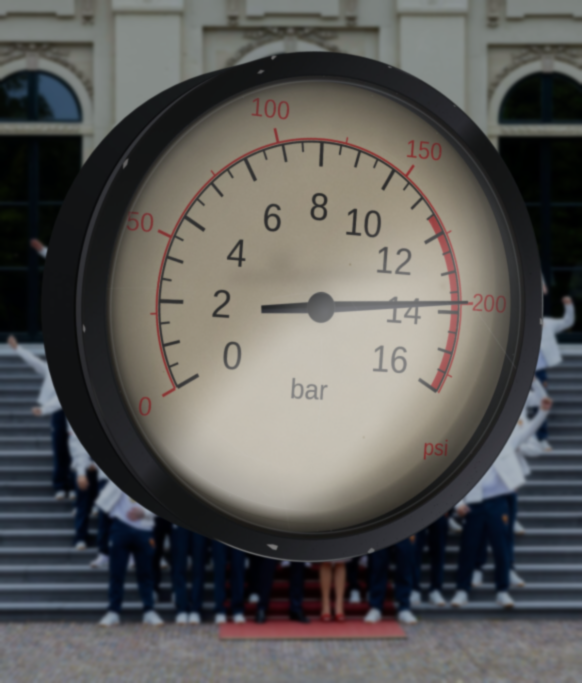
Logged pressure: 13.75 bar
